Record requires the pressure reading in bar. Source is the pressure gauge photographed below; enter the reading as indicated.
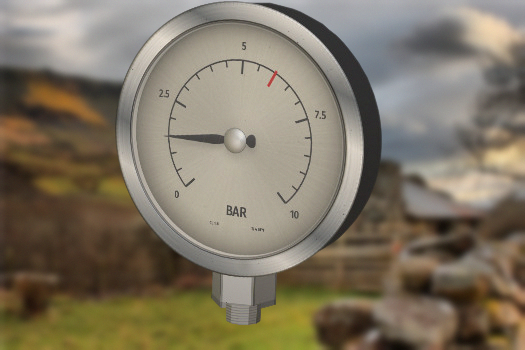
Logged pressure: 1.5 bar
